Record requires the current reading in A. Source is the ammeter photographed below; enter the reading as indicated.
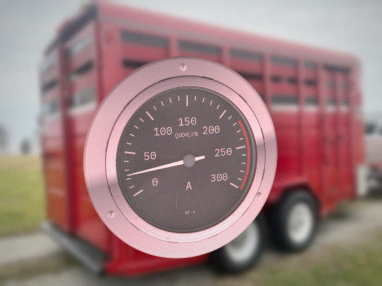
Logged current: 25 A
